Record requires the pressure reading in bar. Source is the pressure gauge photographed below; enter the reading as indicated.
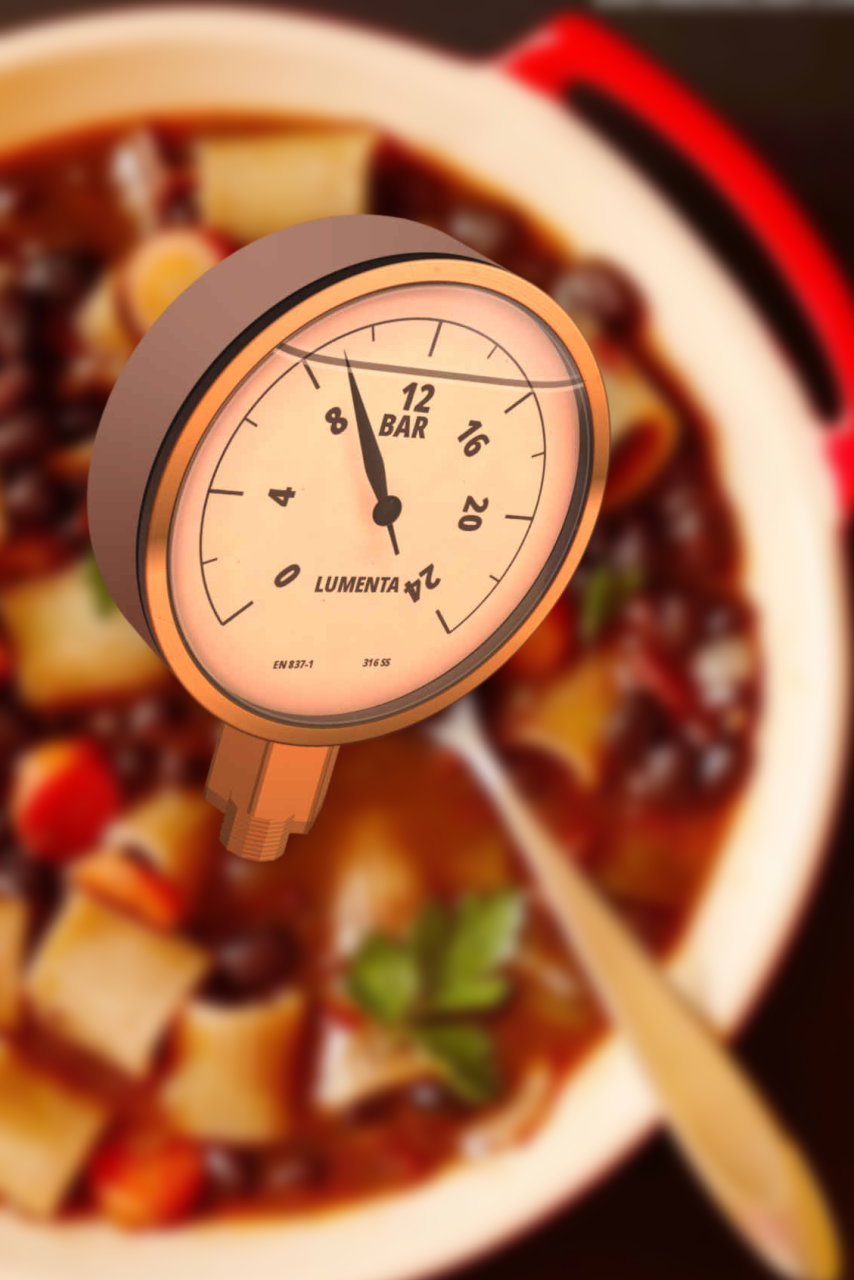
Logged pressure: 9 bar
